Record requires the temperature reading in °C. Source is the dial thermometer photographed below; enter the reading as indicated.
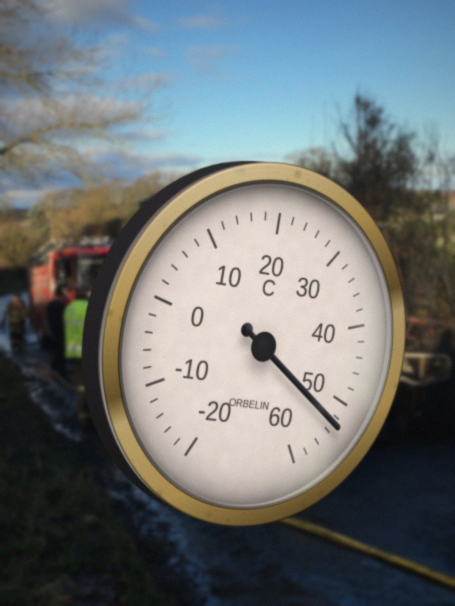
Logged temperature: 53 °C
